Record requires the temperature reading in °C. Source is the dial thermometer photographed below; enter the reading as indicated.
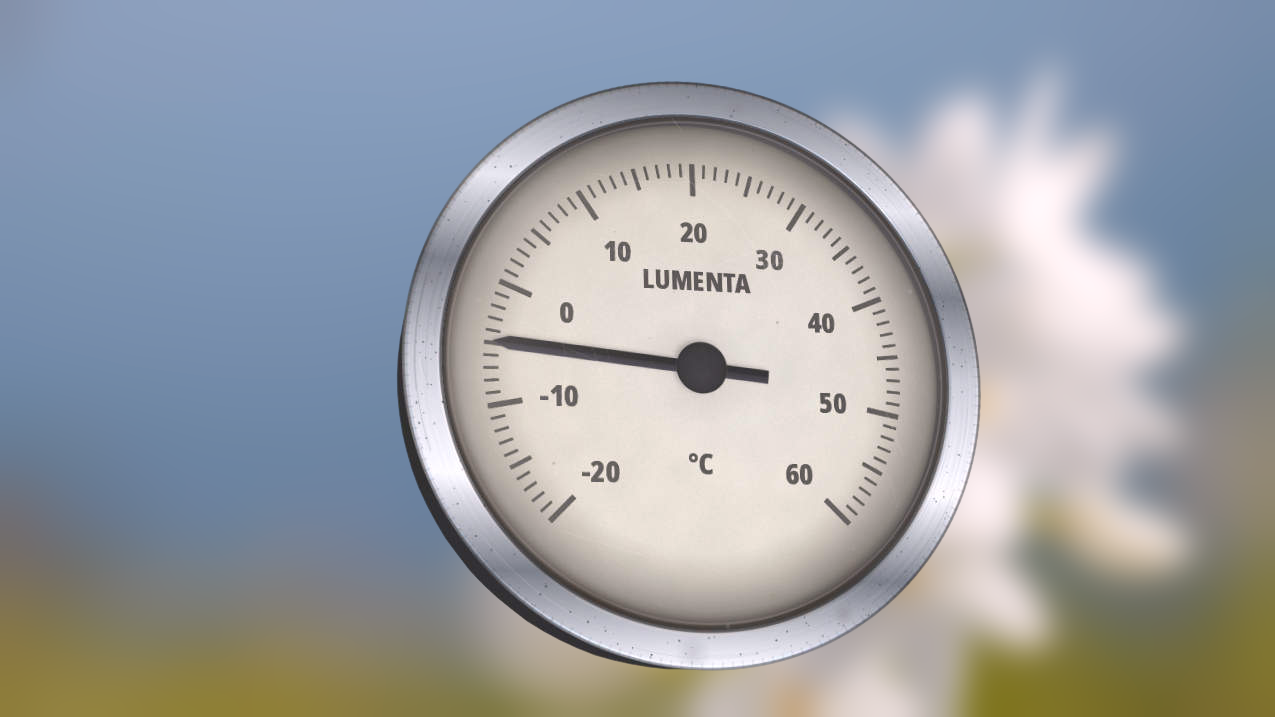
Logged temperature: -5 °C
